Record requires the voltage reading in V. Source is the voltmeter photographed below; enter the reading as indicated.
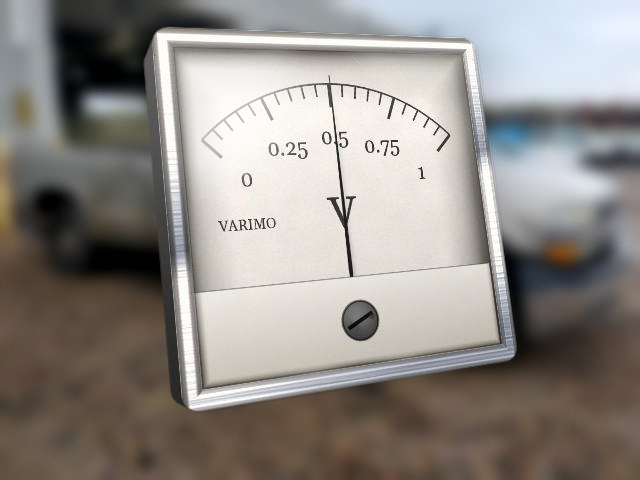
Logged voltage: 0.5 V
